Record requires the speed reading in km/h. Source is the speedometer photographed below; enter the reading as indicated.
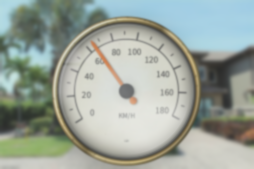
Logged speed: 65 km/h
